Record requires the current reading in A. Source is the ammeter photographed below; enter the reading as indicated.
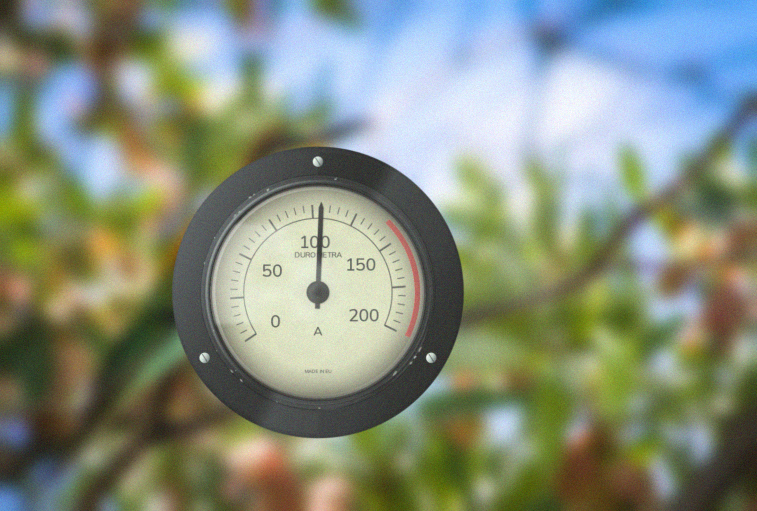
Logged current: 105 A
